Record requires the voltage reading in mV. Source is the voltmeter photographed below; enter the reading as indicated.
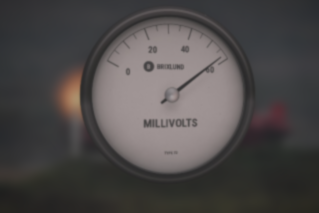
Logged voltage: 57.5 mV
